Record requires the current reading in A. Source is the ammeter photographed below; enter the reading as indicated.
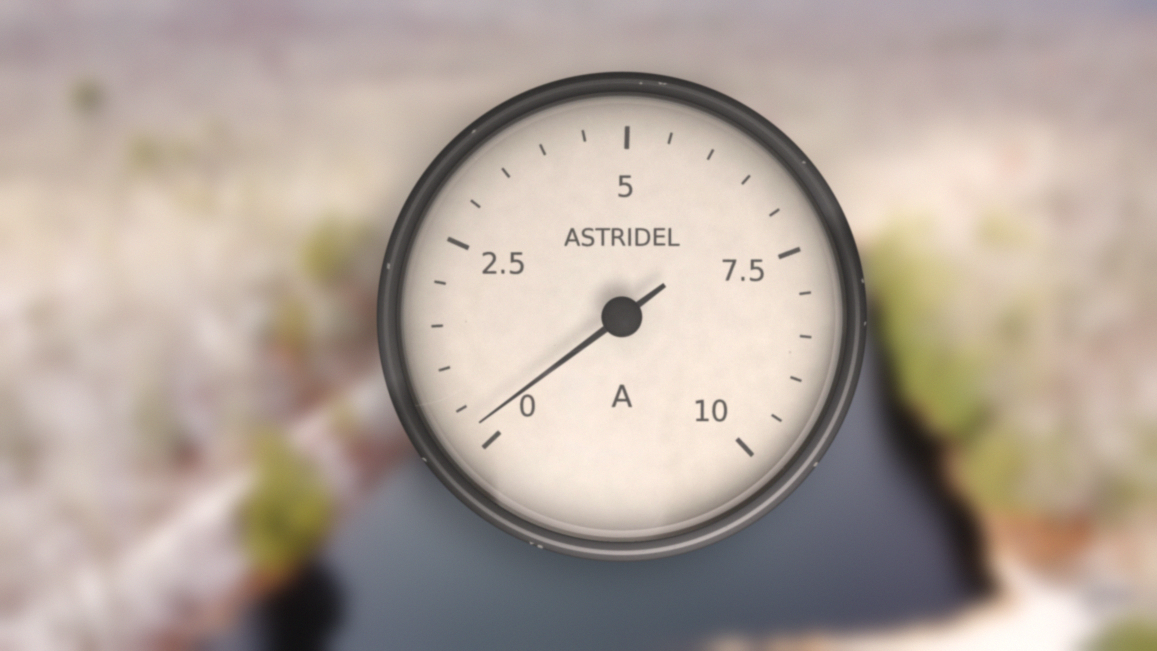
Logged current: 0.25 A
